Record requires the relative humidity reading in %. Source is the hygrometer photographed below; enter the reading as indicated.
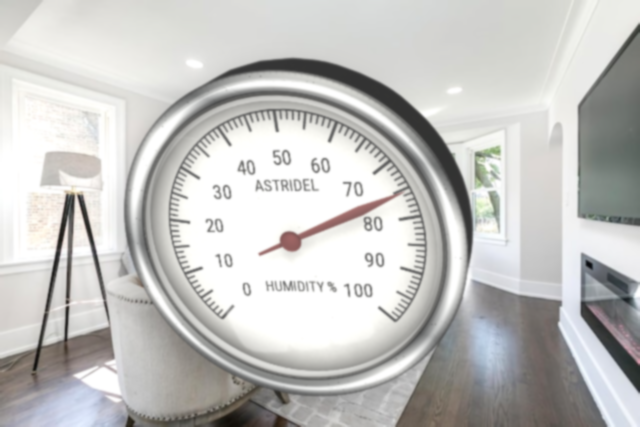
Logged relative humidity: 75 %
